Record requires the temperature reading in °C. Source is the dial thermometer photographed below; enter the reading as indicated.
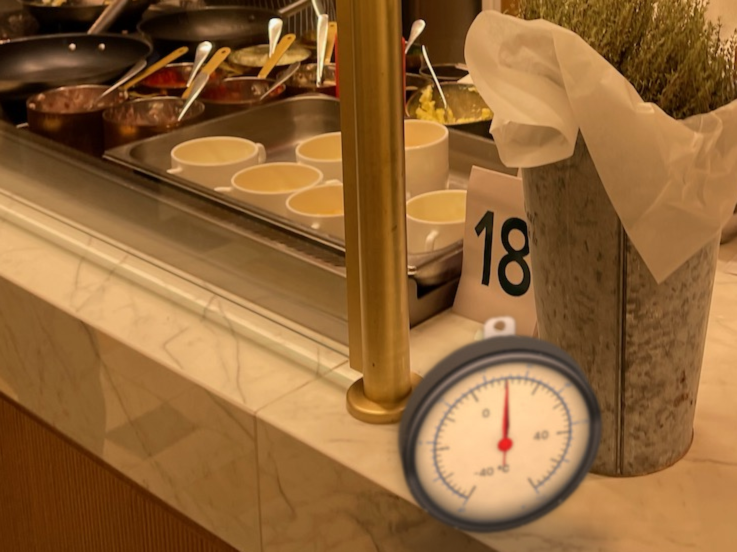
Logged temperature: 10 °C
